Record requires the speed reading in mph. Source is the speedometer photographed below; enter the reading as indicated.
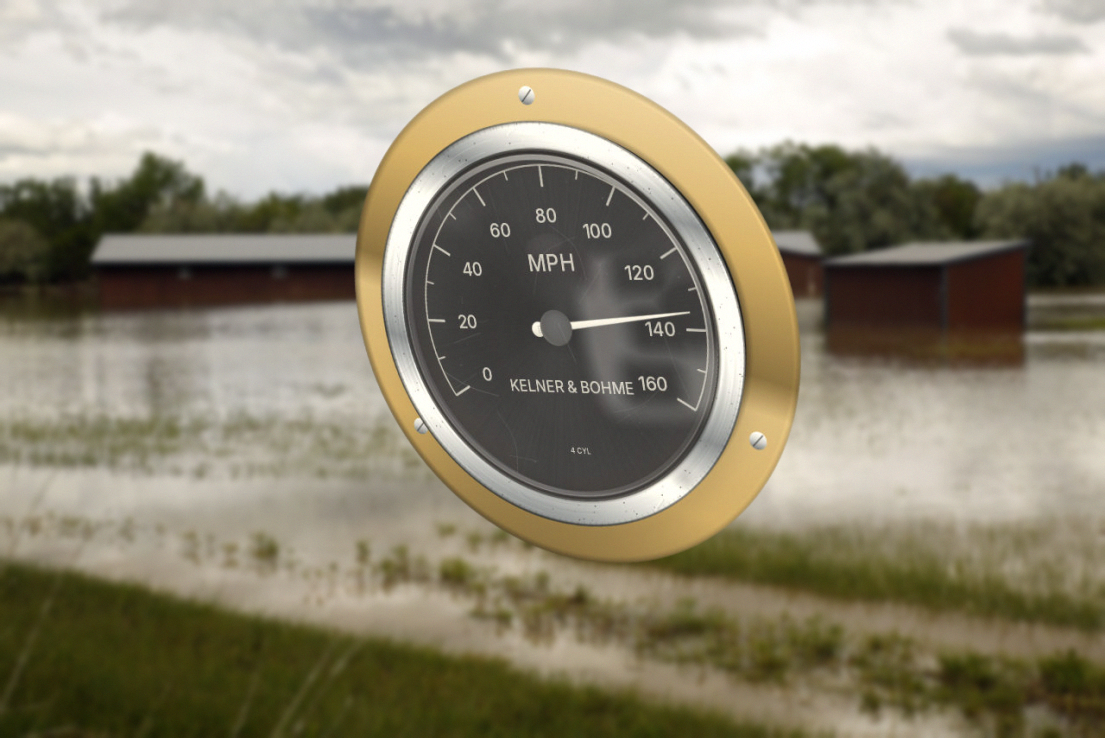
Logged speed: 135 mph
